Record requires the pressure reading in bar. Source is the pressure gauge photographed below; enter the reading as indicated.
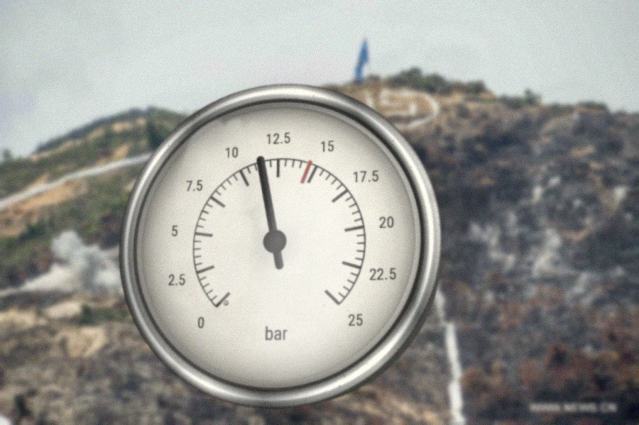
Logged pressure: 11.5 bar
